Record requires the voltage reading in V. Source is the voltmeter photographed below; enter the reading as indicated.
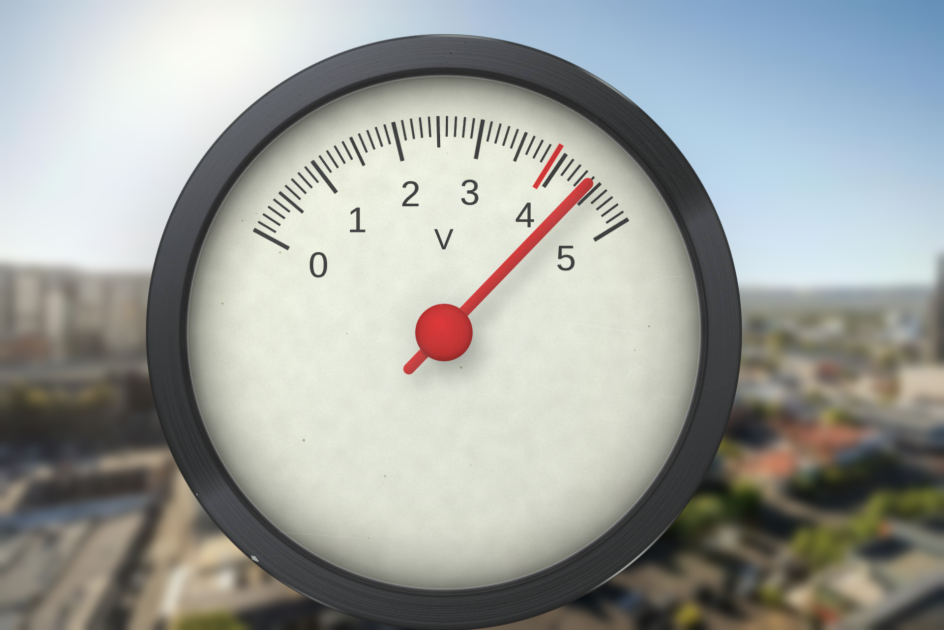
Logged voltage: 4.4 V
